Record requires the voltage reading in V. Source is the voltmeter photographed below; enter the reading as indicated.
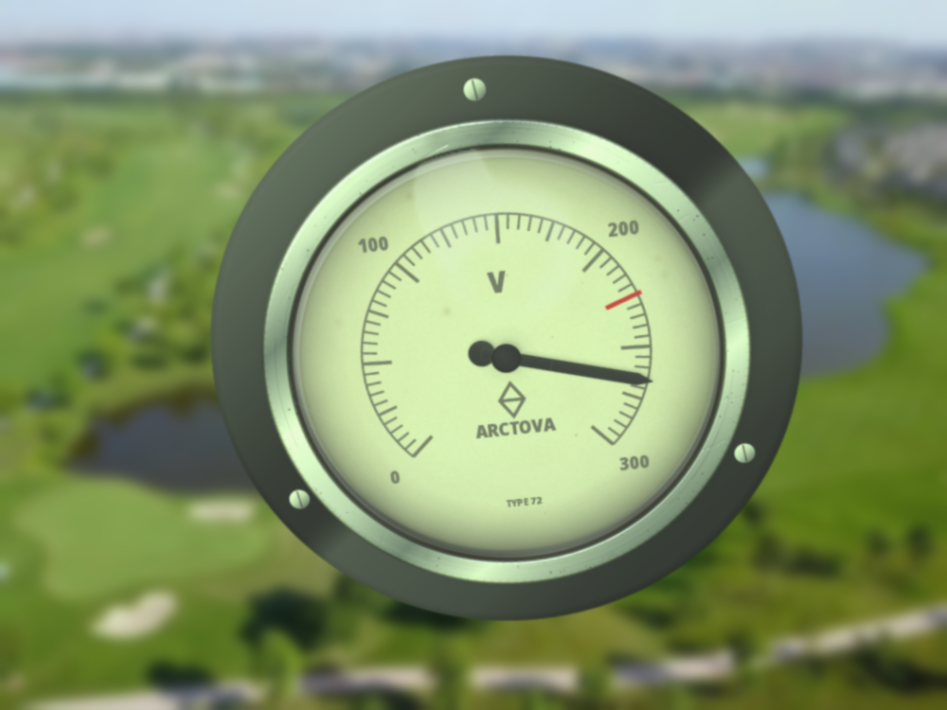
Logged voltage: 265 V
